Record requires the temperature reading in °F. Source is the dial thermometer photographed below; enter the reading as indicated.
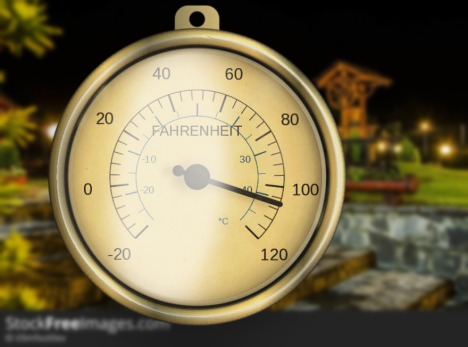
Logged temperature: 106 °F
